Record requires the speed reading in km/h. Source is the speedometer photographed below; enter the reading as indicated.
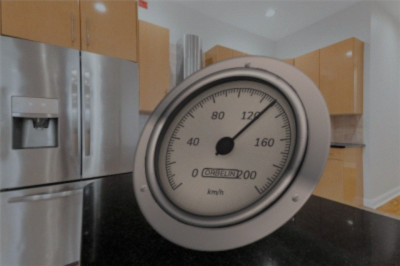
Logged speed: 130 km/h
